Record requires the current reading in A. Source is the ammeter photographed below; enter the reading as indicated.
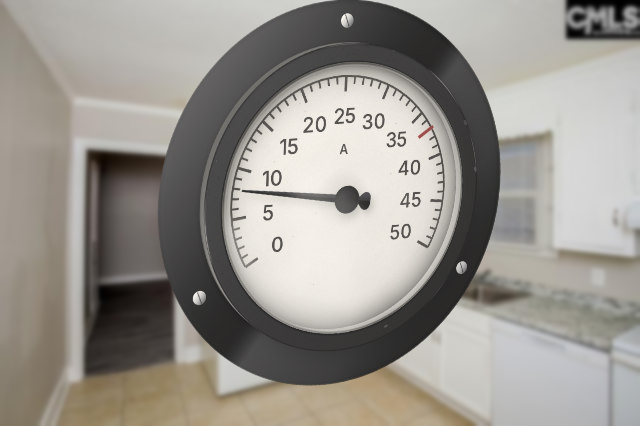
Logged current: 8 A
